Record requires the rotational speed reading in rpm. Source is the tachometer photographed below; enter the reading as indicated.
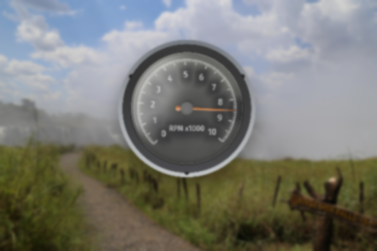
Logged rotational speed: 8500 rpm
